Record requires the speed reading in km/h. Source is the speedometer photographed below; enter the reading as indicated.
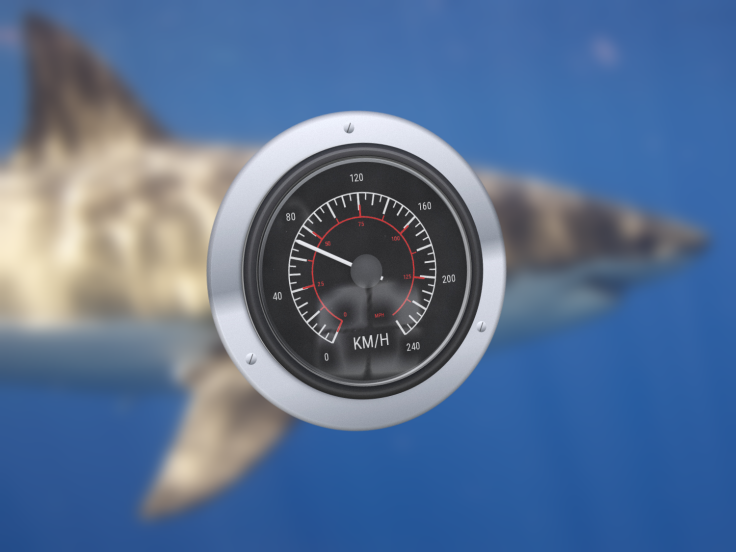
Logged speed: 70 km/h
